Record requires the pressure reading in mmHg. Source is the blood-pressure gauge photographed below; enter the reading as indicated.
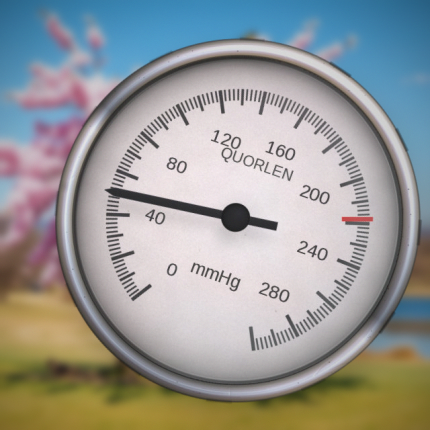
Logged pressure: 50 mmHg
